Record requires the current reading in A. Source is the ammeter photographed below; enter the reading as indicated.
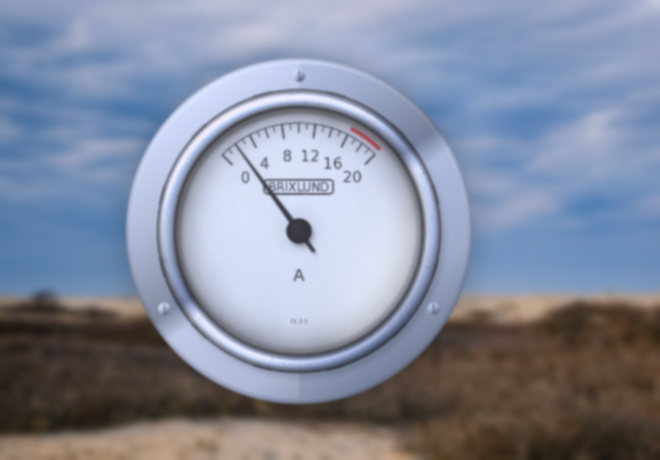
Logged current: 2 A
